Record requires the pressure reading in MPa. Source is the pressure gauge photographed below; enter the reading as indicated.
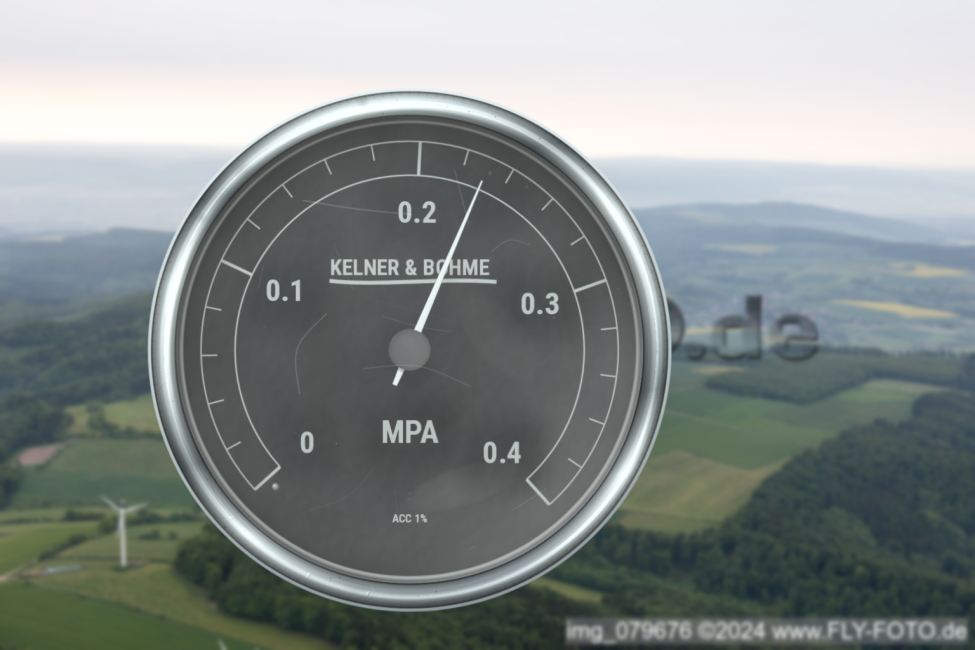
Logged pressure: 0.23 MPa
